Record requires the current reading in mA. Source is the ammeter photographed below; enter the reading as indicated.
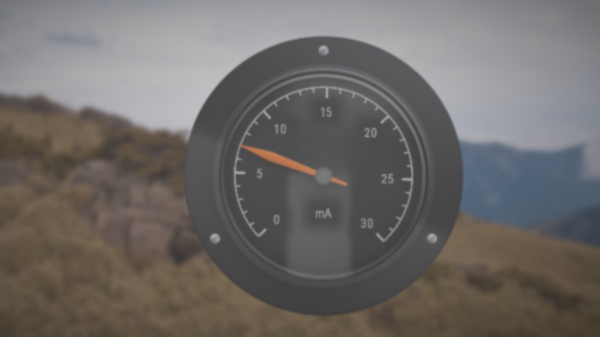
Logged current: 7 mA
